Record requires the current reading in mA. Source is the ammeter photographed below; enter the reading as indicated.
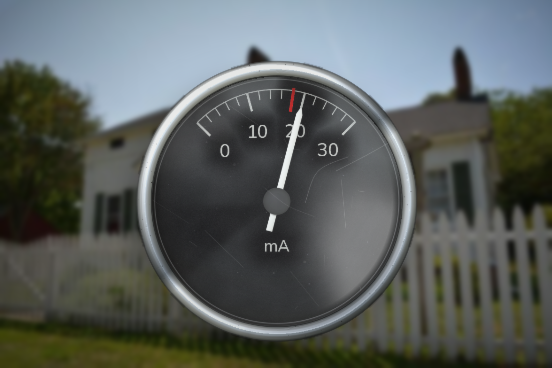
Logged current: 20 mA
